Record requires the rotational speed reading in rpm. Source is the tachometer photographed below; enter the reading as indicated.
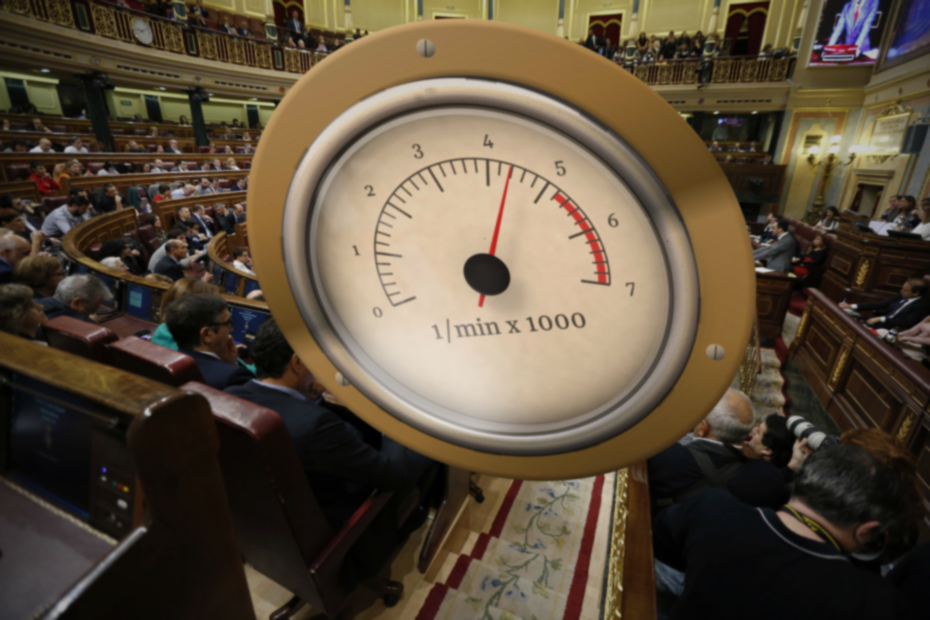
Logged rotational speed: 4400 rpm
